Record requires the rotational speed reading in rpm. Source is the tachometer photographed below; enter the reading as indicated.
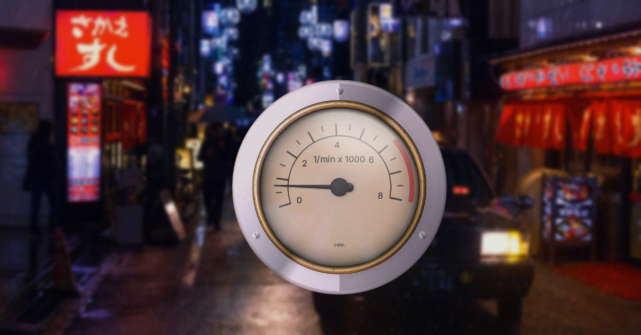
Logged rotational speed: 750 rpm
